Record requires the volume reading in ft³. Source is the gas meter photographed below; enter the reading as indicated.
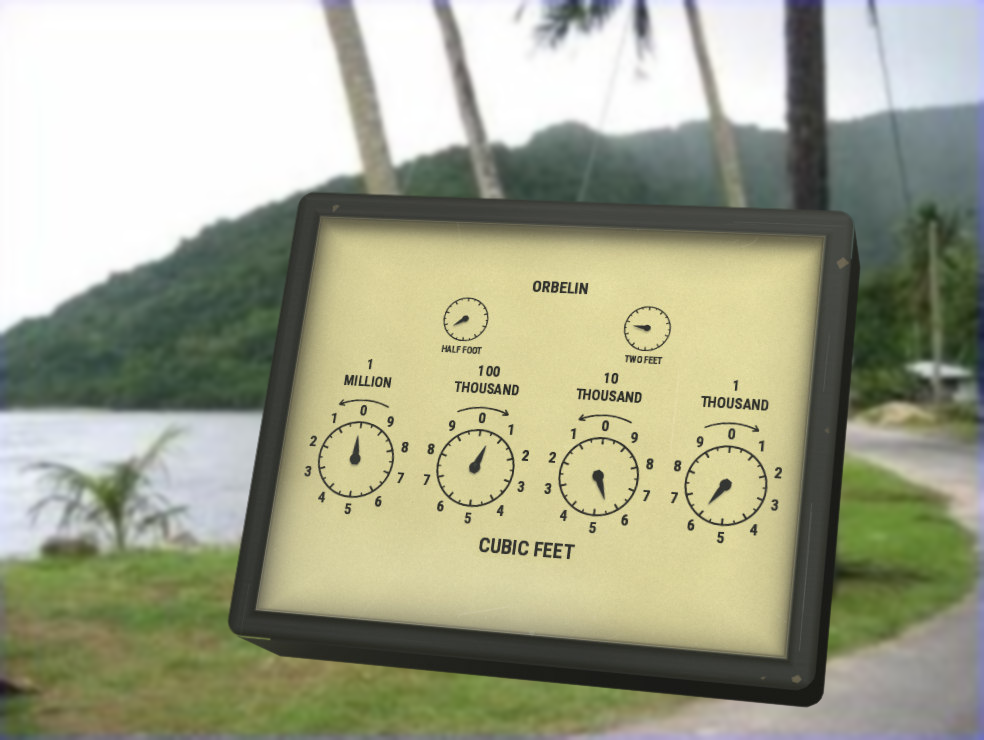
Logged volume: 5600 ft³
